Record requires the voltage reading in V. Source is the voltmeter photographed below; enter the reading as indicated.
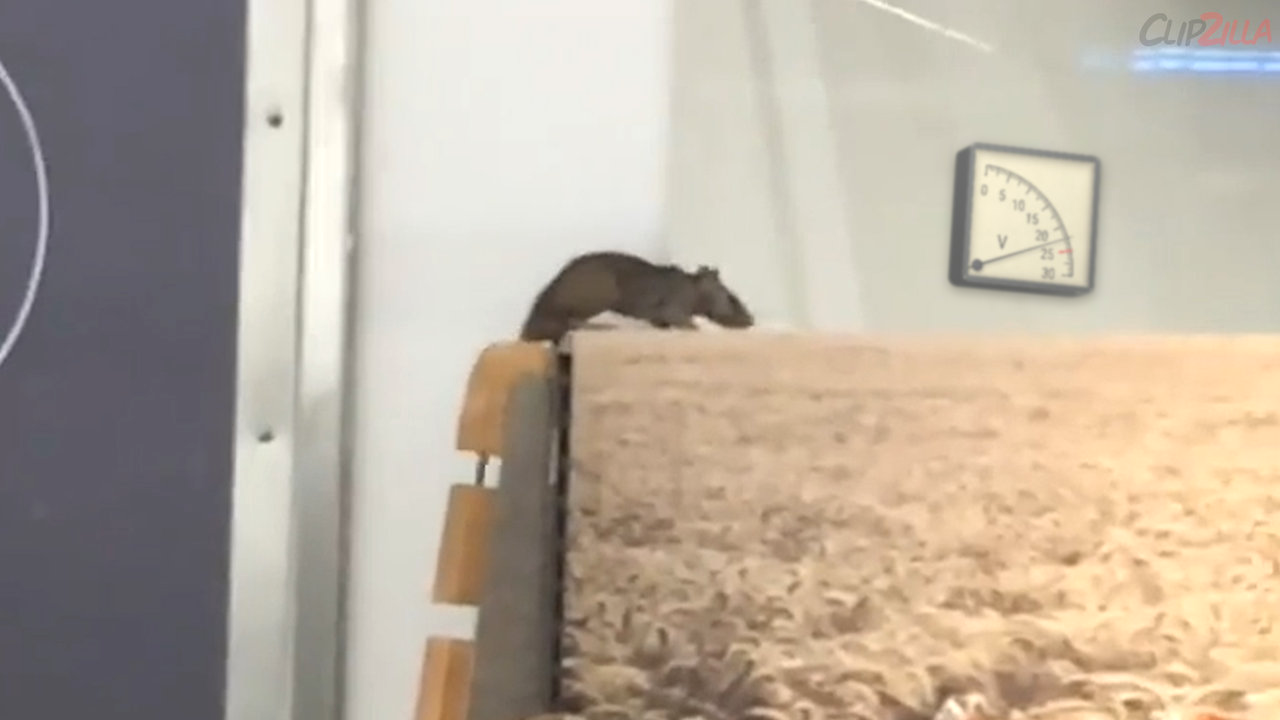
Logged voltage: 22.5 V
